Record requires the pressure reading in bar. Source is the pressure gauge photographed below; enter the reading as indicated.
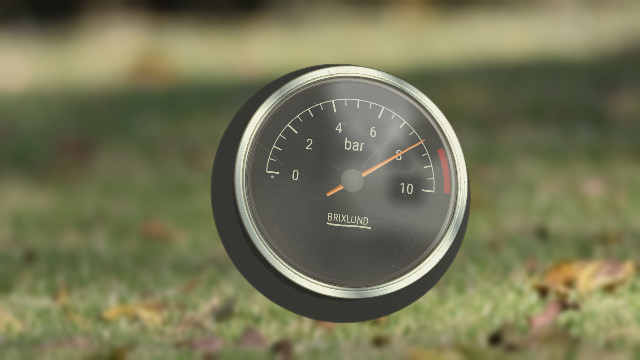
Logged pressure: 8 bar
